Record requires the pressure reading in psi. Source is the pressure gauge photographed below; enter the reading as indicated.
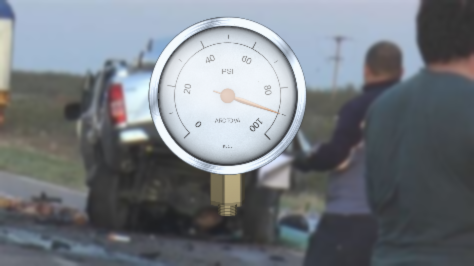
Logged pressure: 90 psi
